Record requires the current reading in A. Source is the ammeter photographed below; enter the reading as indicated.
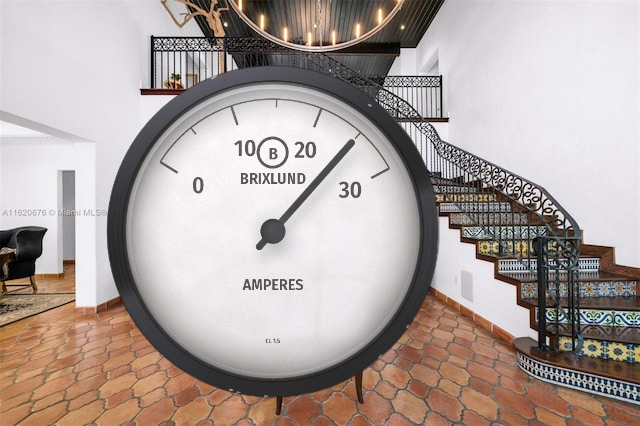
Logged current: 25 A
